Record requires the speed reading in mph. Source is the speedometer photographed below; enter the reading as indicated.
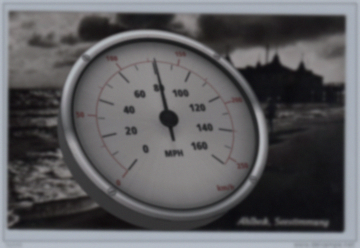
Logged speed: 80 mph
